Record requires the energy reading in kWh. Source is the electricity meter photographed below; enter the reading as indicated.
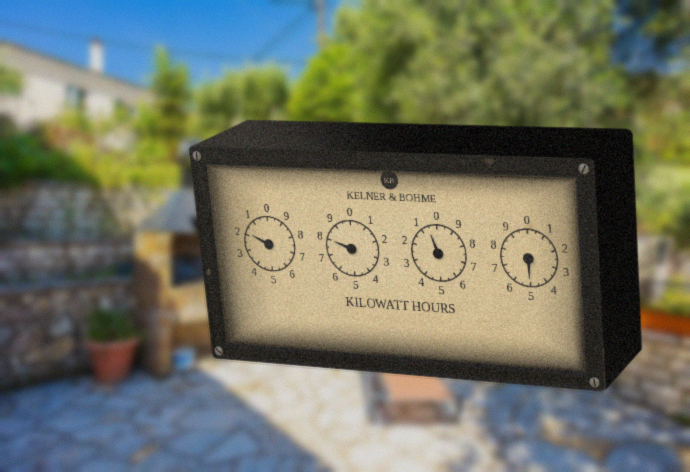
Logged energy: 1805 kWh
